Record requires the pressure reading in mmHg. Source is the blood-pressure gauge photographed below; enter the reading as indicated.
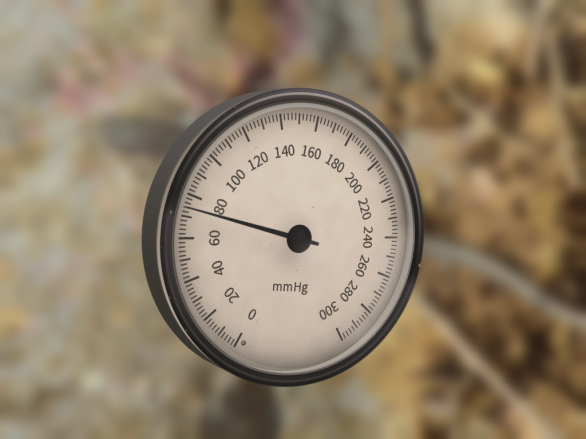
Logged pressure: 74 mmHg
